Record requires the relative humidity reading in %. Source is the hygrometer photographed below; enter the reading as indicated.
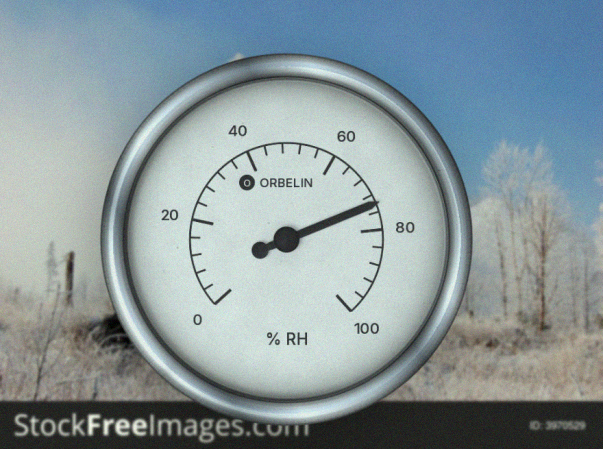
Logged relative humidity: 74 %
